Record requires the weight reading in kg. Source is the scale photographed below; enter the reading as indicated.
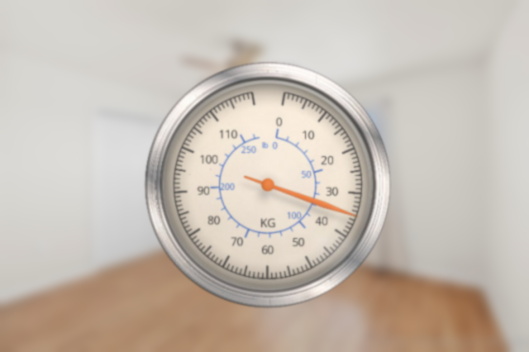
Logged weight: 35 kg
